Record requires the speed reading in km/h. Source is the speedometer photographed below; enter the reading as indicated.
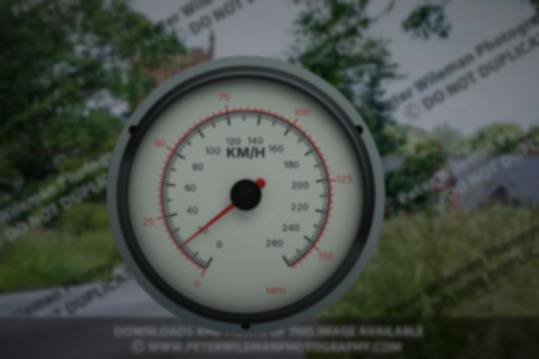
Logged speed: 20 km/h
